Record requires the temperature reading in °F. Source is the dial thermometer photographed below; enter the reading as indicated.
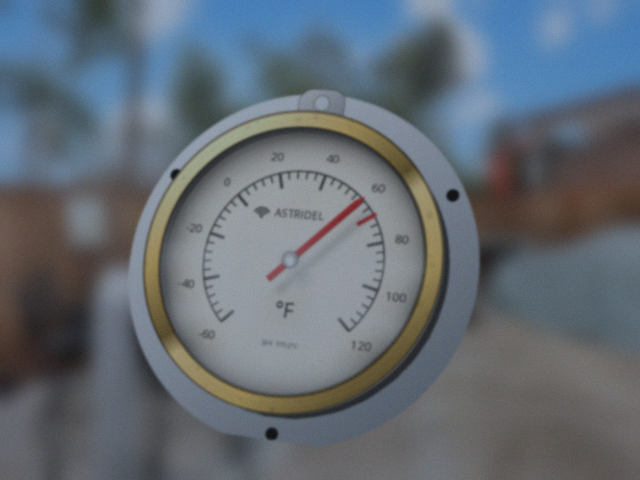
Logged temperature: 60 °F
